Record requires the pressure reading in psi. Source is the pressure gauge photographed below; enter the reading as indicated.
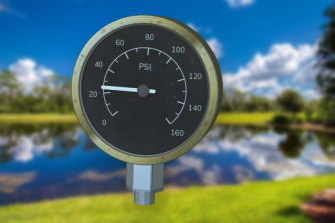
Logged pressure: 25 psi
